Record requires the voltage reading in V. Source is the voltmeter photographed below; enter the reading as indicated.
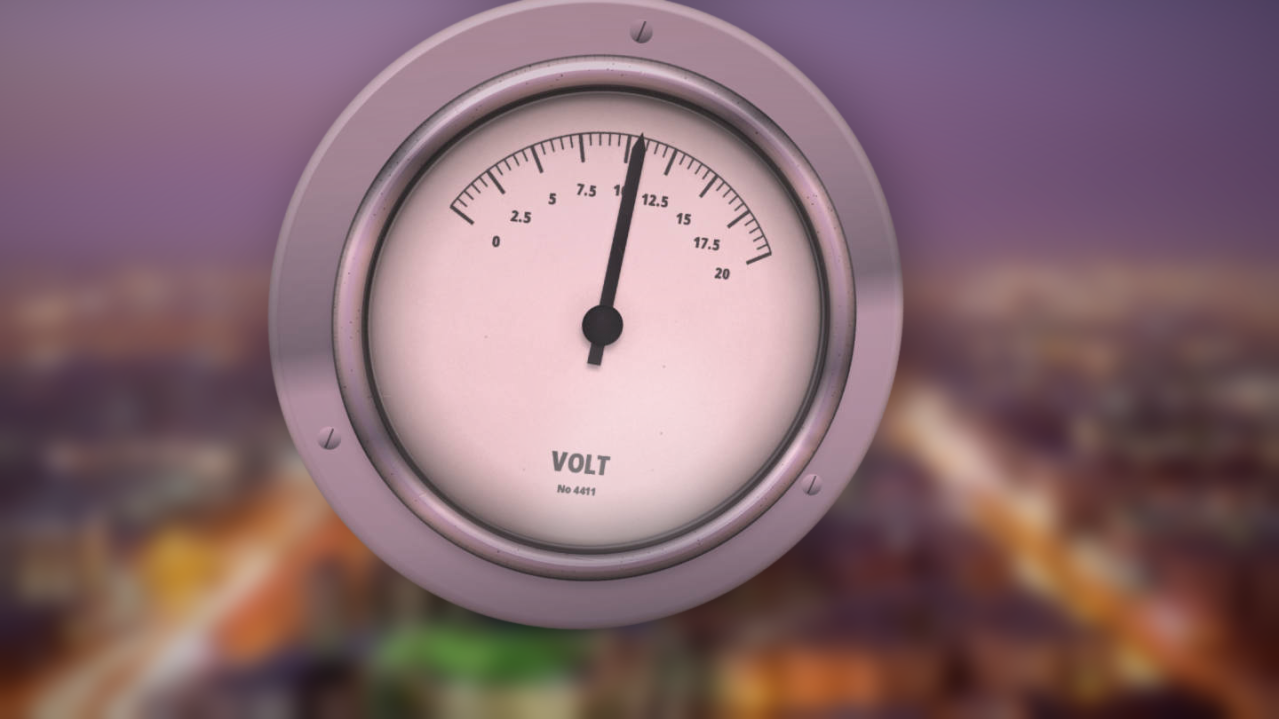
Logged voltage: 10.5 V
